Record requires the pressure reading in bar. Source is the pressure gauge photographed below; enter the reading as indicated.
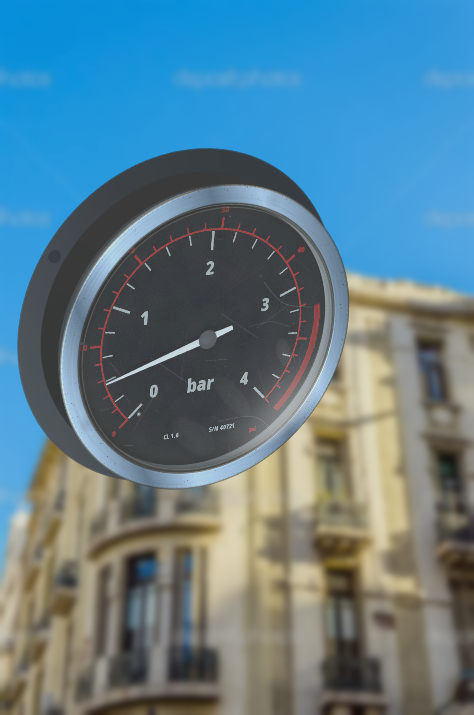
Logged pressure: 0.4 bar
